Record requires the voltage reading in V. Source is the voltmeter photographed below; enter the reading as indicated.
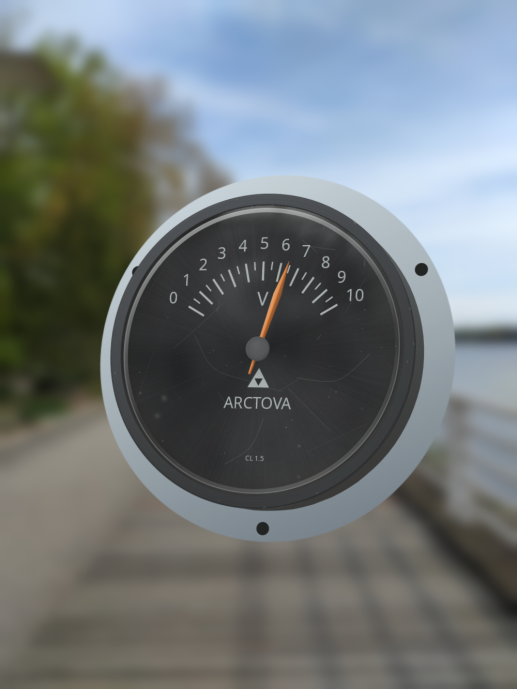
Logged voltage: 6.5 V
